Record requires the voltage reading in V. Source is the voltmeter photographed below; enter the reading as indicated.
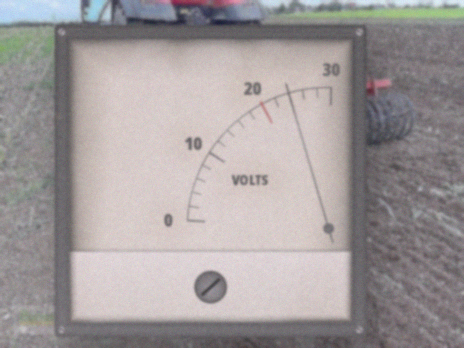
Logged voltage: 24 V
